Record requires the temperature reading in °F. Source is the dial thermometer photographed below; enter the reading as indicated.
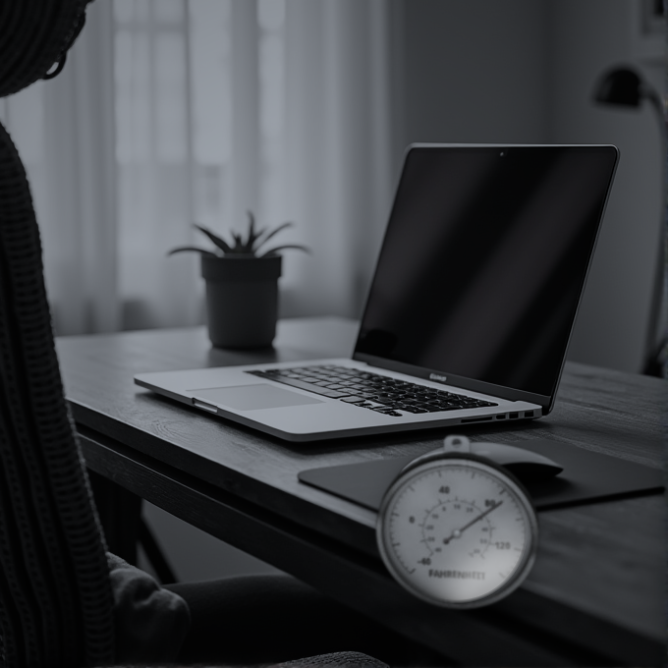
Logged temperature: 84 °F
